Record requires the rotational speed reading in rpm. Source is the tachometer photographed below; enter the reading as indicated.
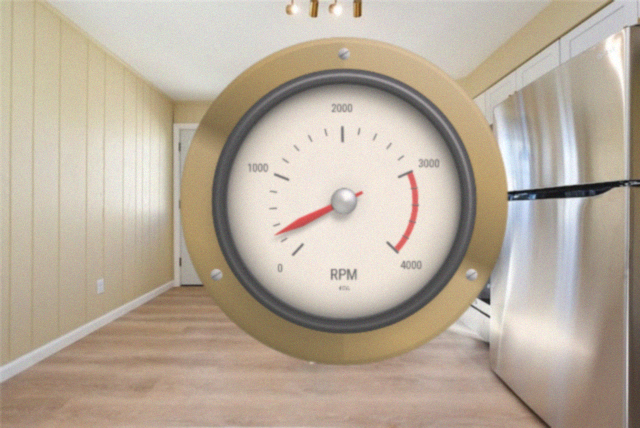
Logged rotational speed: 300 rpm
